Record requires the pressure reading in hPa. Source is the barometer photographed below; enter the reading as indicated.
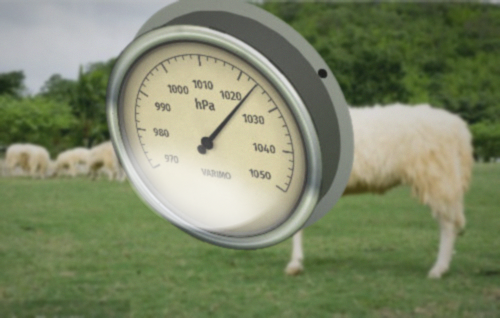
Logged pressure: 1024 hPa
